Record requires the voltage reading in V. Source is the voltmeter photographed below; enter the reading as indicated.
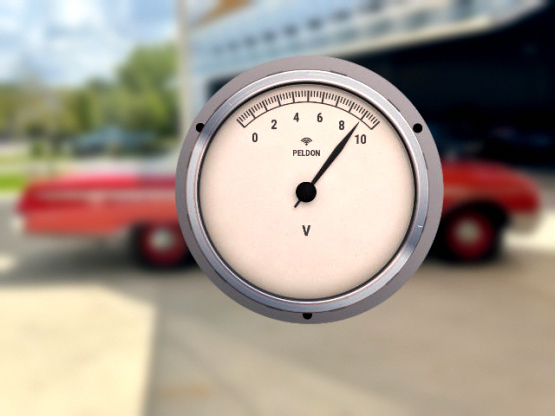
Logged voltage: 9 V
